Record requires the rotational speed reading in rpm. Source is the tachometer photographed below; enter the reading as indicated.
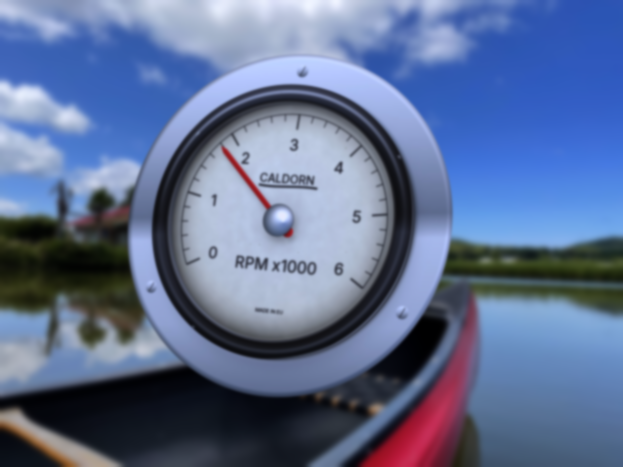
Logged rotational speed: 1800 rpm
